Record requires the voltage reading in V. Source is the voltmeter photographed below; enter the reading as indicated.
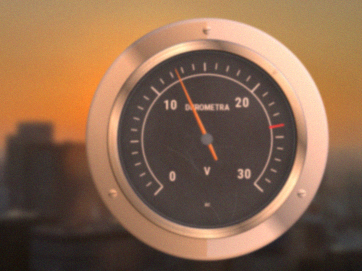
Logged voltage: 12.5 V
